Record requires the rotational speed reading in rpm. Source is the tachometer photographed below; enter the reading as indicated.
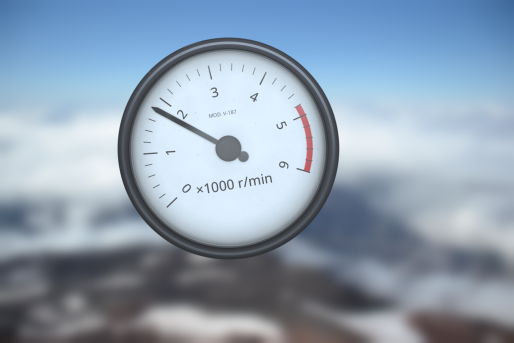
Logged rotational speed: 1800 rpm
